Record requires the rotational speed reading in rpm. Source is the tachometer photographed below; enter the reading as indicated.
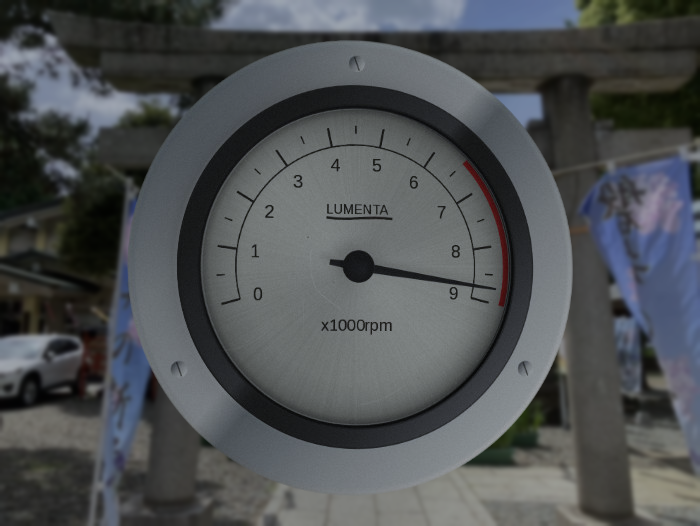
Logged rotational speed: 8750 rpm
